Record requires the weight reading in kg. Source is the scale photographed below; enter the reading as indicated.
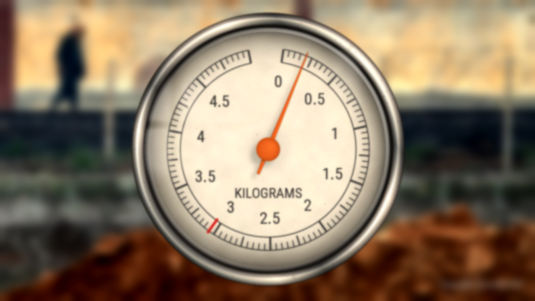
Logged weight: 0.2 kg
